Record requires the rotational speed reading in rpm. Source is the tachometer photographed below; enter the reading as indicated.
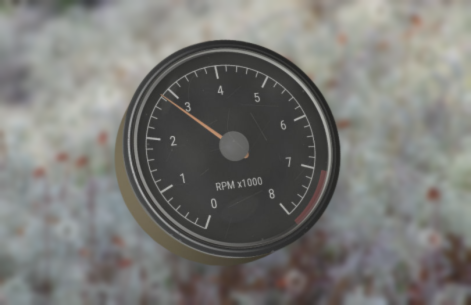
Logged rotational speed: 2800 rpm
